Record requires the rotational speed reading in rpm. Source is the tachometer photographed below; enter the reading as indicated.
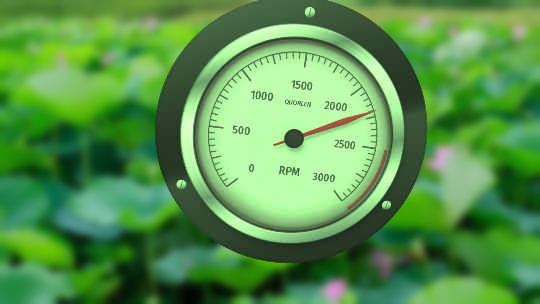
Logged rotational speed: 2200 rpm
